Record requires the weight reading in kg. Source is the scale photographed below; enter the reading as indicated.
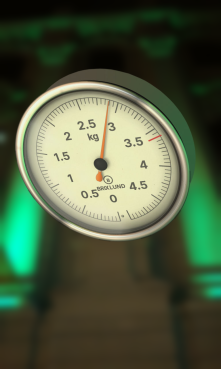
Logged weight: 2.9 kg
